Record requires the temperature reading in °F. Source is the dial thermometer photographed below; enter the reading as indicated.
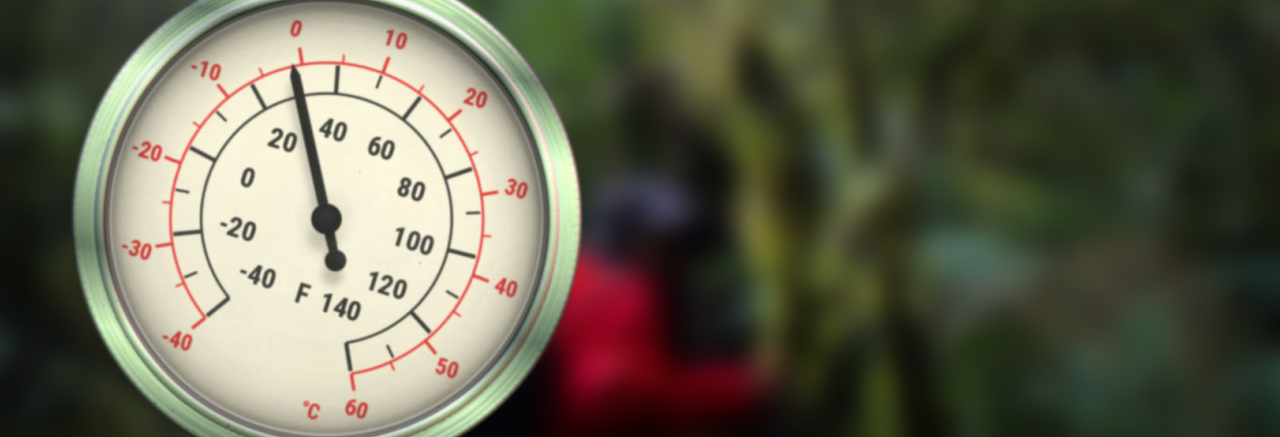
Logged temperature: 30 °F
